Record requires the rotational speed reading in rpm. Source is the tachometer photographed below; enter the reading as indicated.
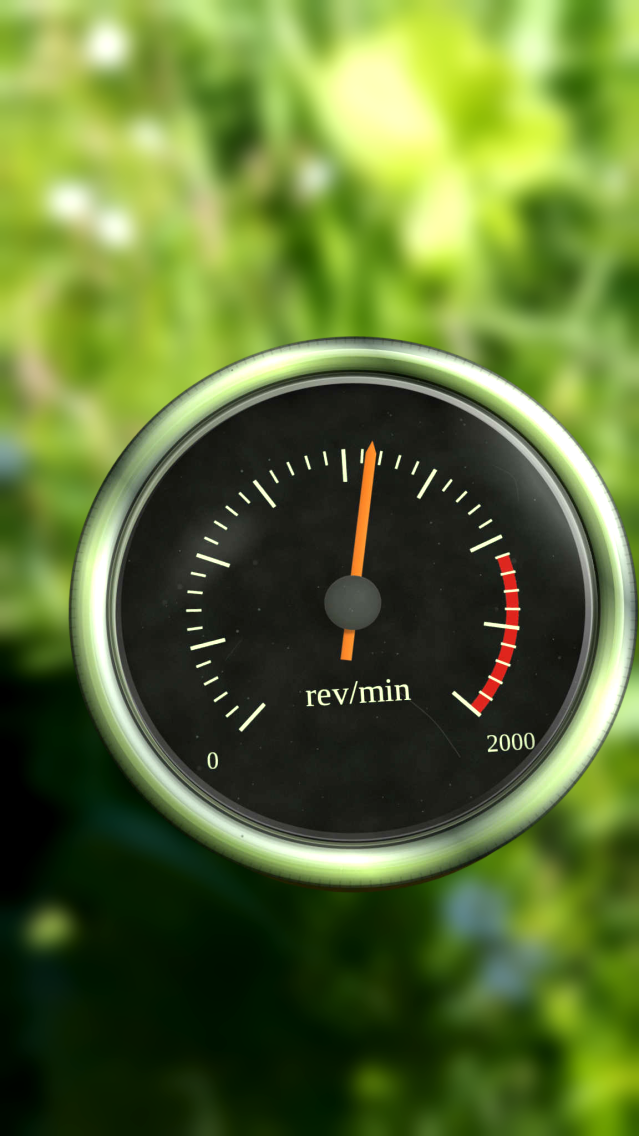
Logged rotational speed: 1075 rpm
